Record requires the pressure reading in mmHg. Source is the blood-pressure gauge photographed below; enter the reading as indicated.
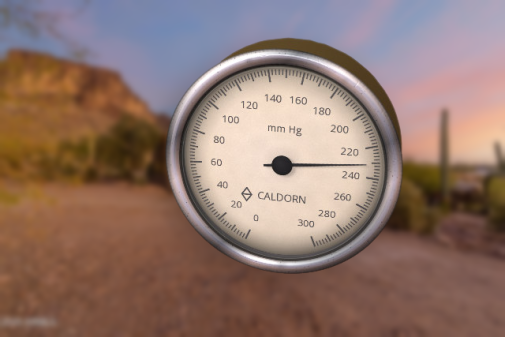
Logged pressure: 230 mmHg
